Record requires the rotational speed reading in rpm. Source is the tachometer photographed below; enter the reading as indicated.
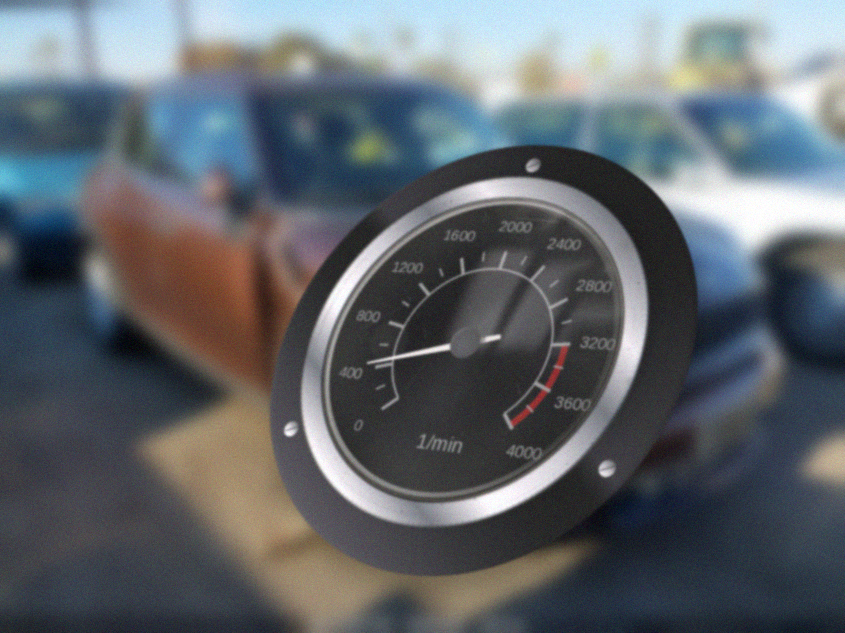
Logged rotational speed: 400 rpm
